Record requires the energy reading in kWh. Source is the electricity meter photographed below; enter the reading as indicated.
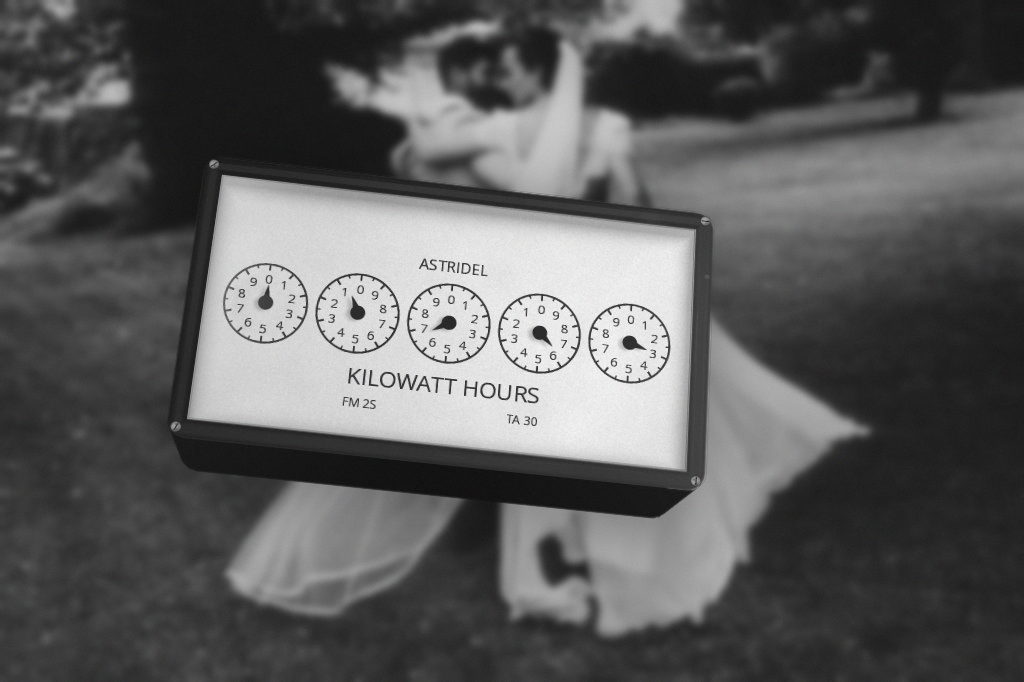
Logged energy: 663 kWh
